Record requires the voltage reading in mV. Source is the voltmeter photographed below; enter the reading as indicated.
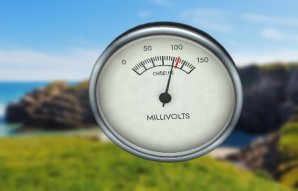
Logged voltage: 100 mV
